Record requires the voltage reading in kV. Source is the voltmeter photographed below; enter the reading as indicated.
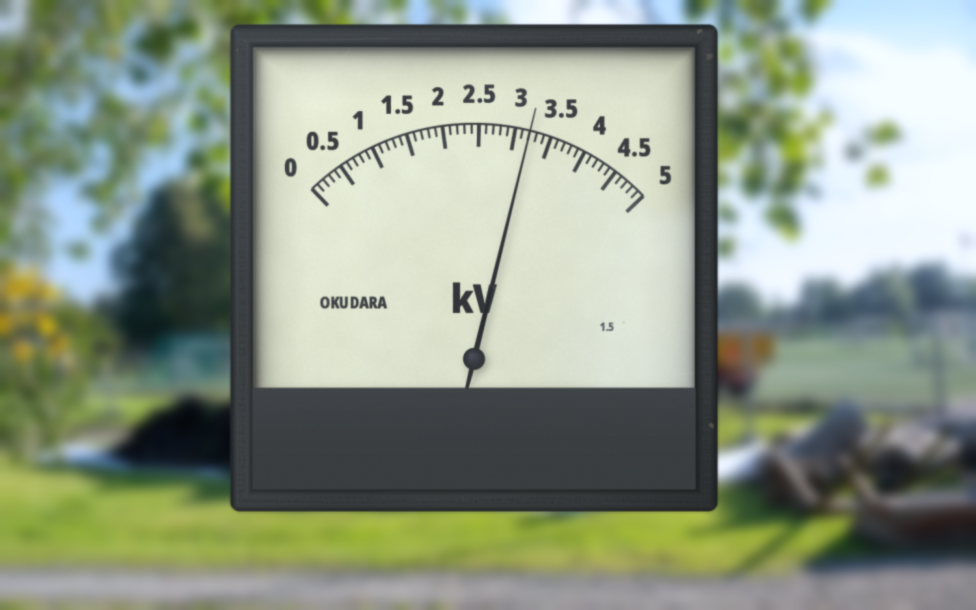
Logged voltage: 3.2 kV
